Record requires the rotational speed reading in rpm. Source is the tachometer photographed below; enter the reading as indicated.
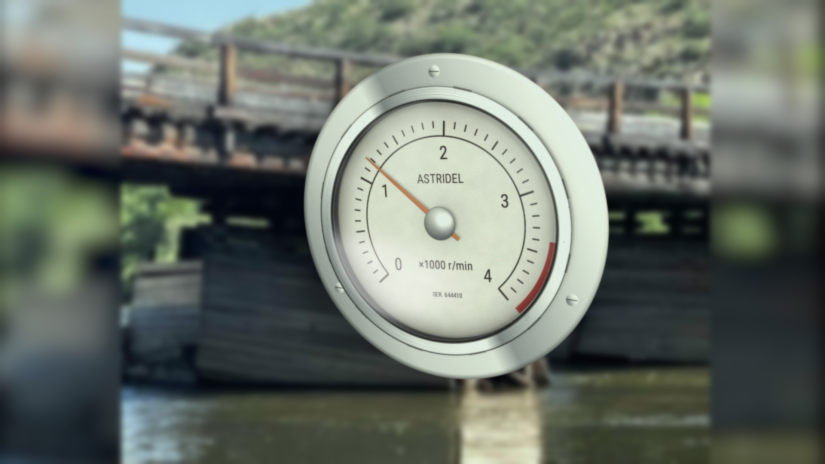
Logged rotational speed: 1200 rpm
